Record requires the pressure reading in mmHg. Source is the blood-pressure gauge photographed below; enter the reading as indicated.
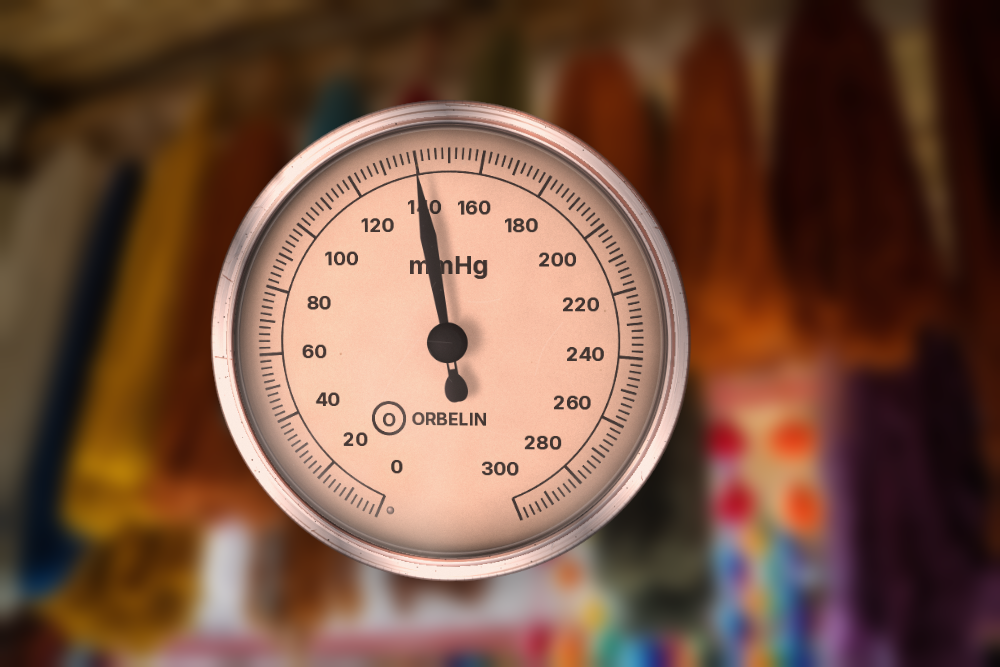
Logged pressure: 140 mmHg
